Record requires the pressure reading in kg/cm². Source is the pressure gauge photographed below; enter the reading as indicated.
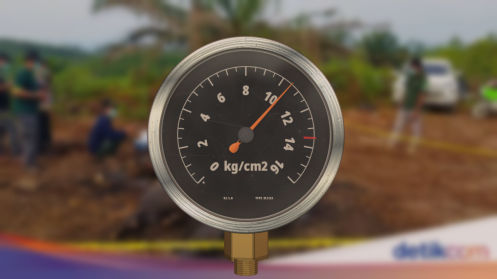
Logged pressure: 10.5 kg/cm²
